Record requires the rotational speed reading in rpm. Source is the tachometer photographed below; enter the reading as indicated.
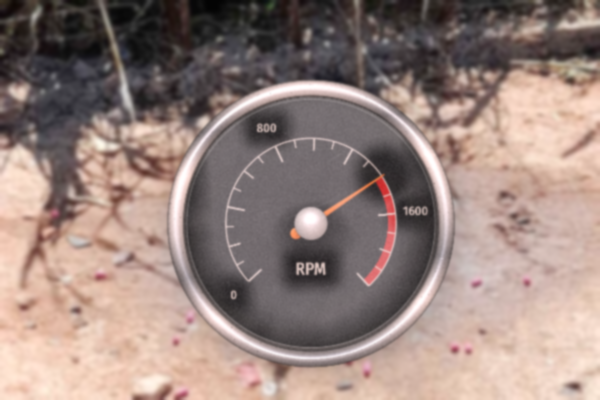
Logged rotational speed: 1400 rpm
